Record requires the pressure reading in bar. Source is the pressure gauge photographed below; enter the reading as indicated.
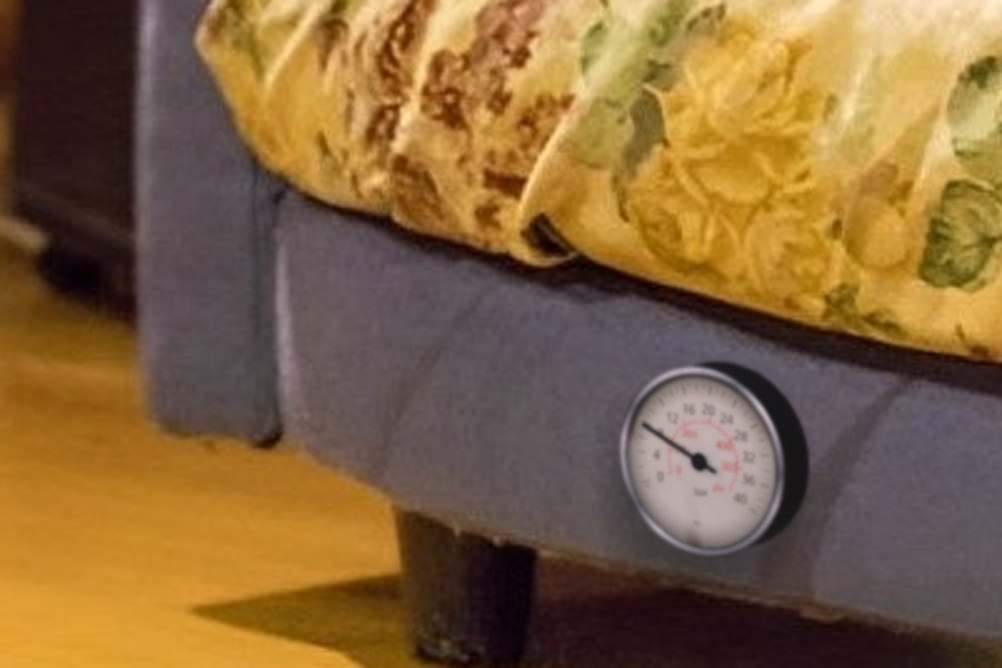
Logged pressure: 8 bar
